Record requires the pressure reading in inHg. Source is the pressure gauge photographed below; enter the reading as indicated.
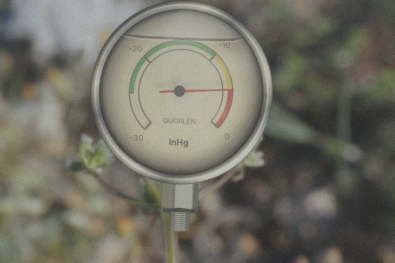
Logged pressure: -5 inHg
